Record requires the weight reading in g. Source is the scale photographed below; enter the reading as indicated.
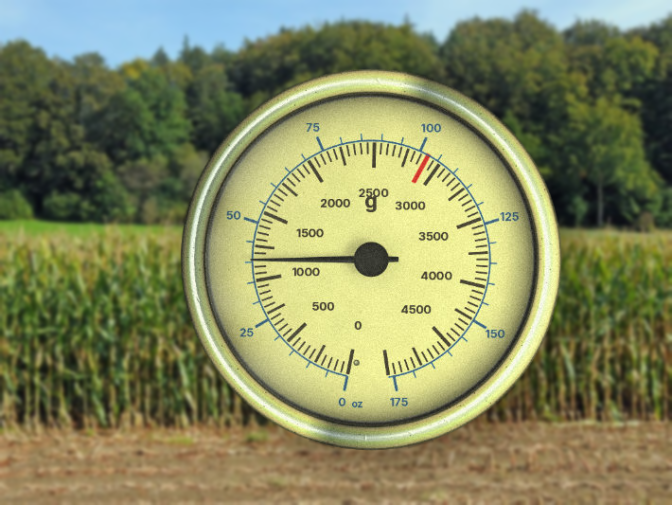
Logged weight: 1150 g
